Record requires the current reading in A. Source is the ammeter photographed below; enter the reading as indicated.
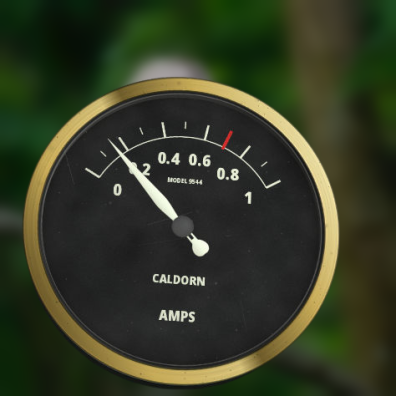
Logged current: 0.15 A
